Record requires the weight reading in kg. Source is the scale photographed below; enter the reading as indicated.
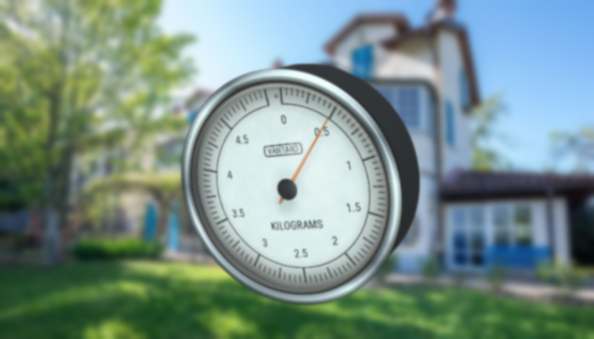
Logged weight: 0.5 kg
